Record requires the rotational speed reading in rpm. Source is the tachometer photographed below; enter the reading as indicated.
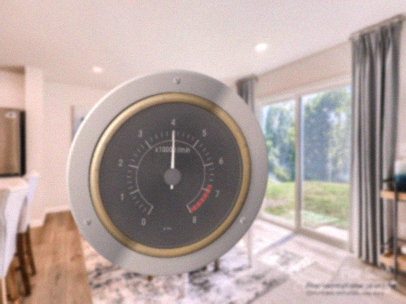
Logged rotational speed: 4000 rpm
